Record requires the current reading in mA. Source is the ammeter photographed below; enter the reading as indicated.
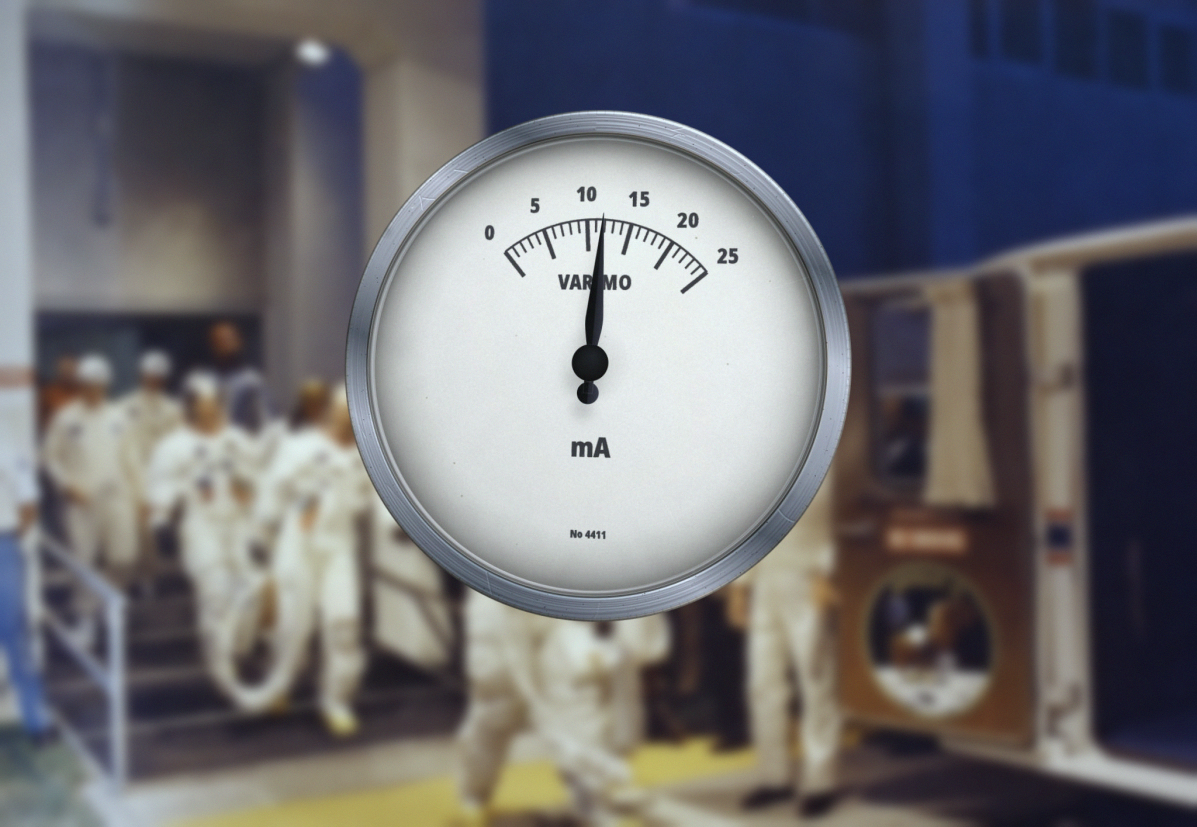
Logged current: 12 mA
